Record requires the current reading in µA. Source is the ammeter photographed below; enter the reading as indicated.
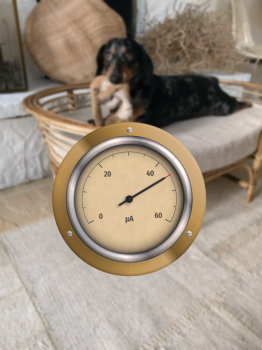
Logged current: 45 µA
